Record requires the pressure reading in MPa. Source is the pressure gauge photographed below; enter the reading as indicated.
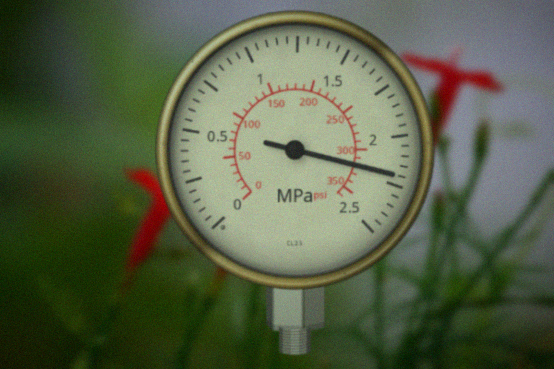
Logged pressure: 2.2 MPa
